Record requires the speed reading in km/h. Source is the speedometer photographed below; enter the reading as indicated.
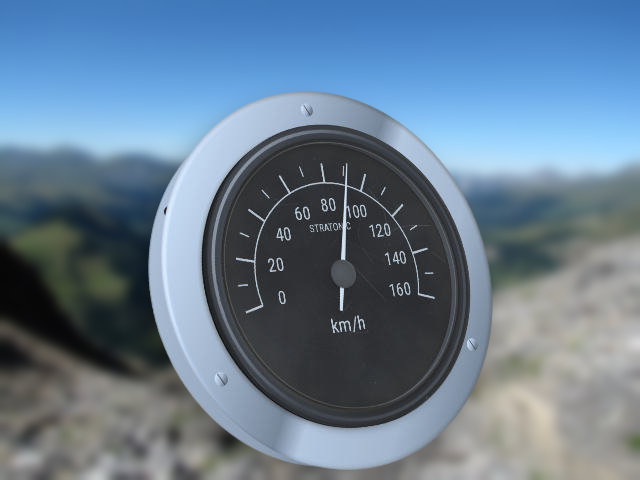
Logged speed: 90 km/h
